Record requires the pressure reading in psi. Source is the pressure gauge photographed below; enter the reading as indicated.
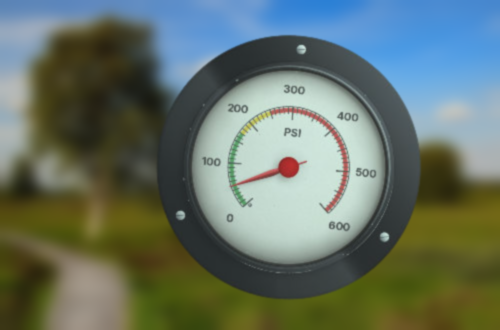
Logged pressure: 50 psi
